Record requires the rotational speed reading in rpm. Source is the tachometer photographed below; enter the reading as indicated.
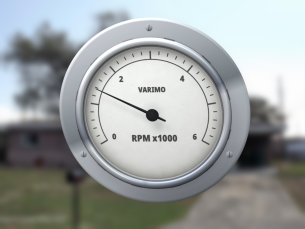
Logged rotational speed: 1400 rpm
